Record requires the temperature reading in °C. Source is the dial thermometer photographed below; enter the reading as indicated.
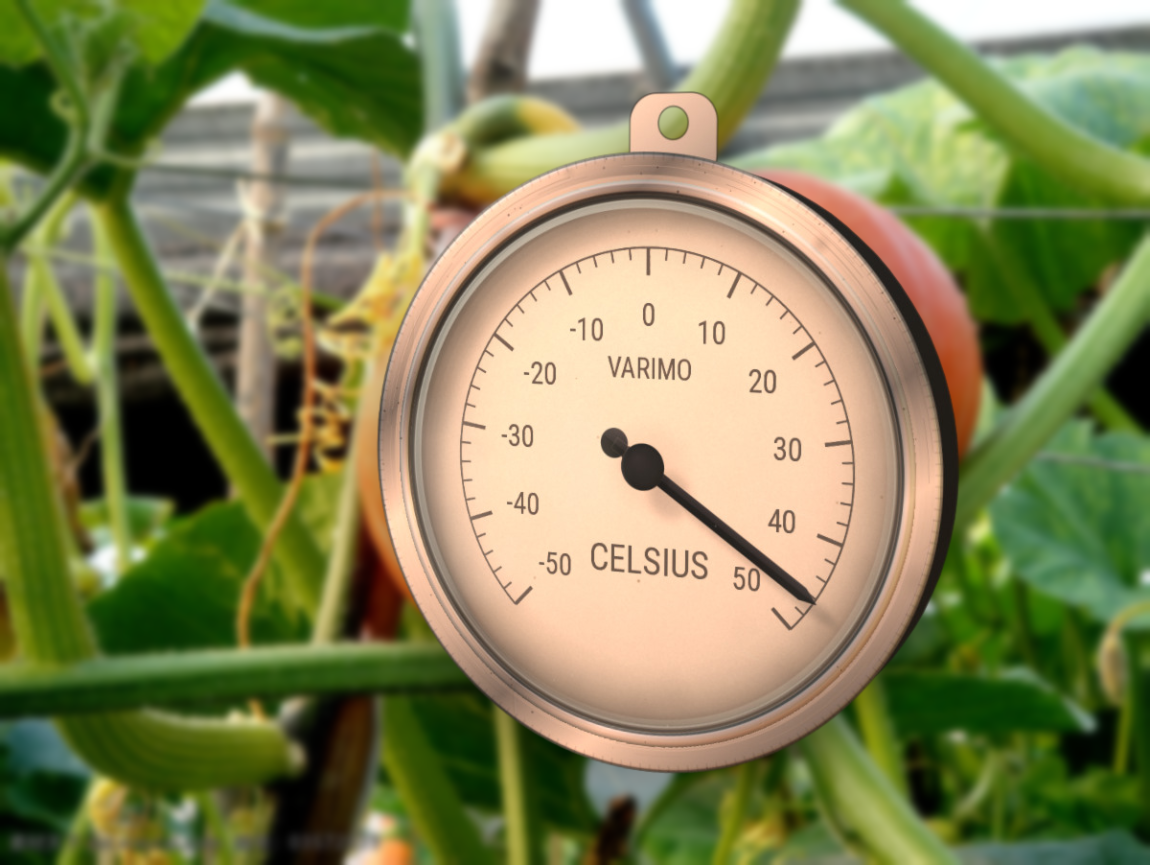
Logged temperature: 46 °C
